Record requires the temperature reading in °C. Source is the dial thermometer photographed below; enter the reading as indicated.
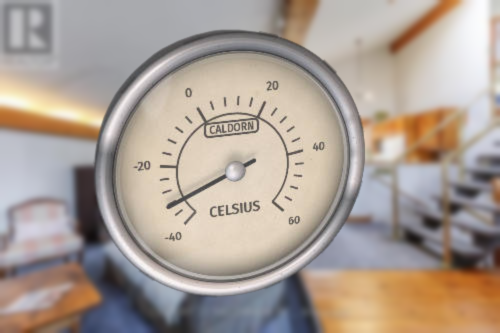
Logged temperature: -32 °C
